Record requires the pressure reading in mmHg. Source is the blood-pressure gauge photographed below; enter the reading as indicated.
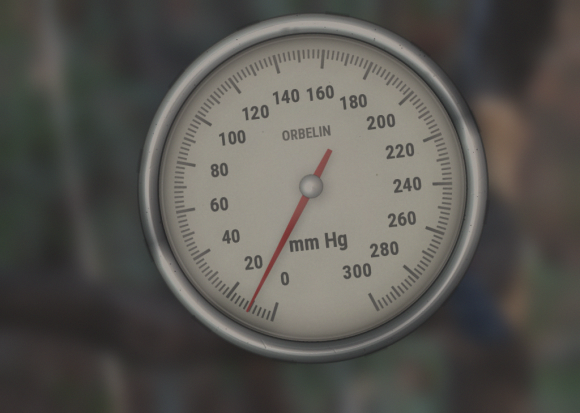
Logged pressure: 10 mmHg
